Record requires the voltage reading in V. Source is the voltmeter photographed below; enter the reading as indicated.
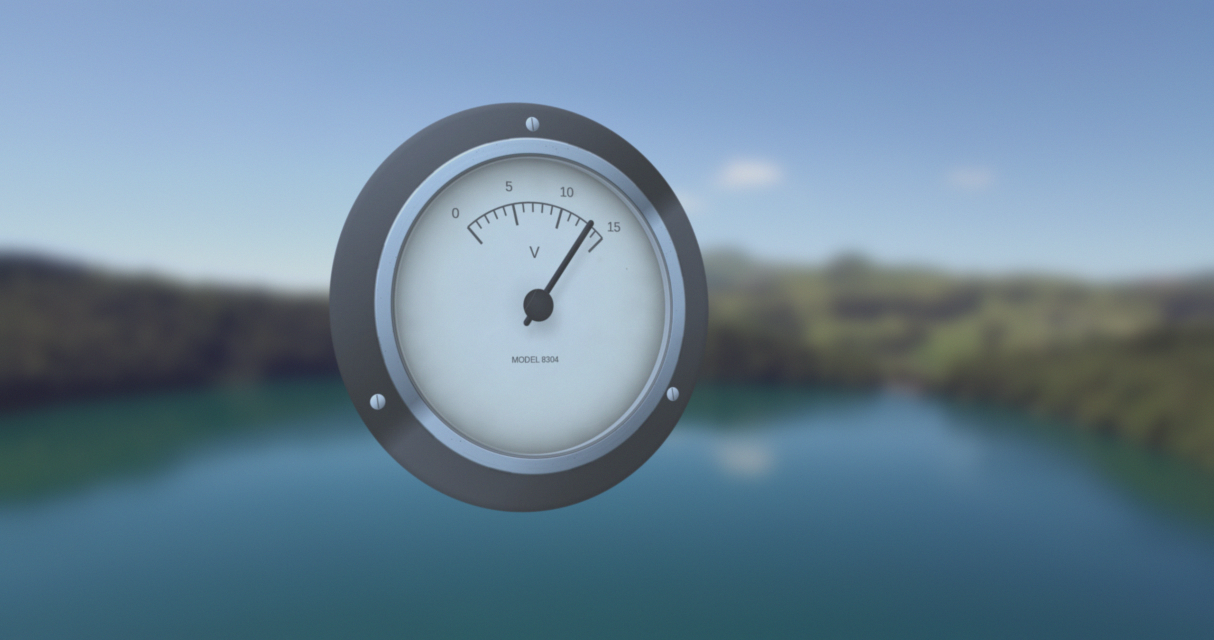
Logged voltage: 13 V
